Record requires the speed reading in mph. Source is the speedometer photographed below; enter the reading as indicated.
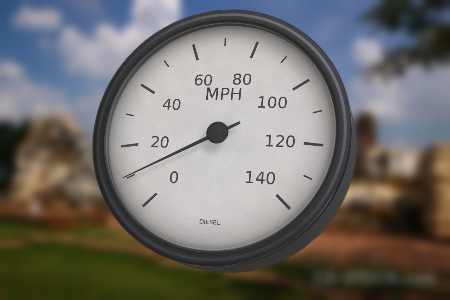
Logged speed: 10 mph
